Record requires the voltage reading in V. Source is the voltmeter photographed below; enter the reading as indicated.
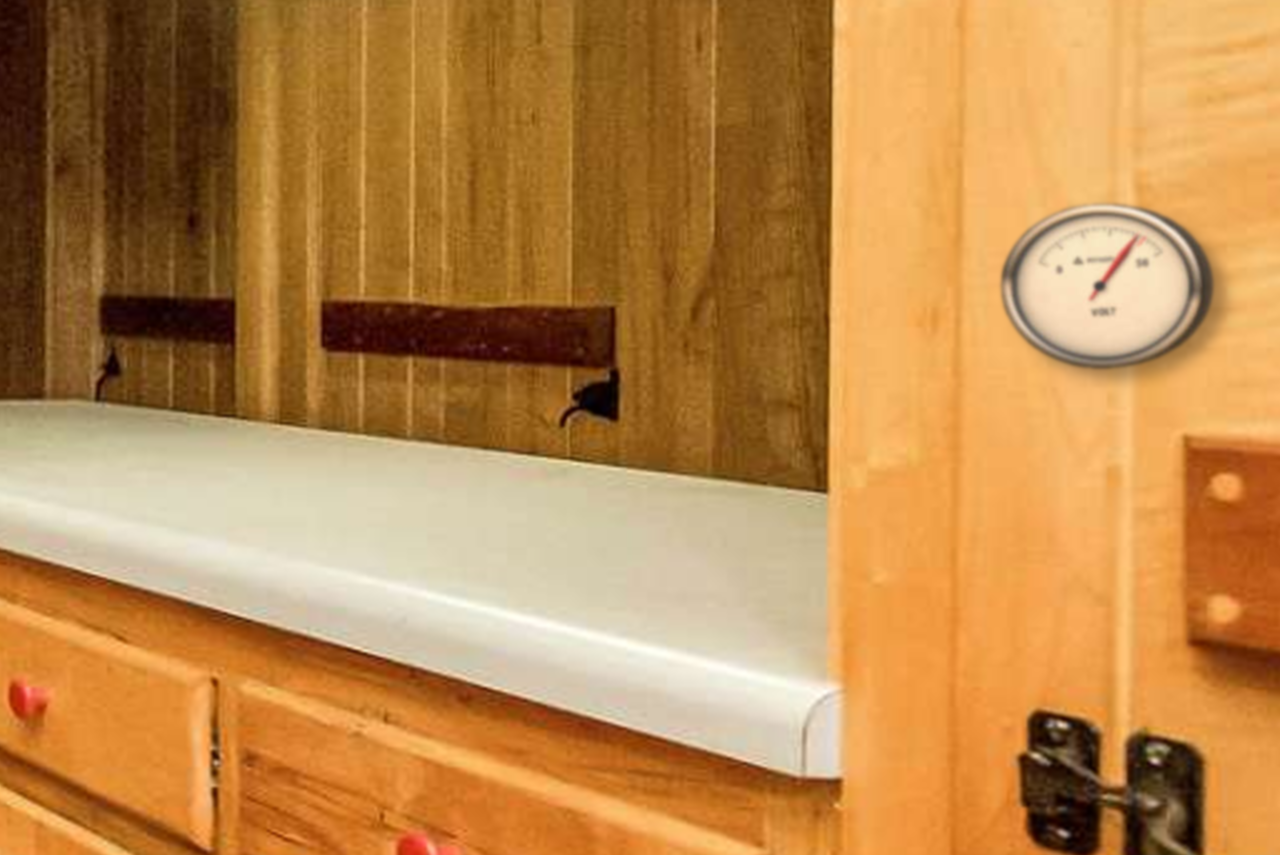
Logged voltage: 40 V
